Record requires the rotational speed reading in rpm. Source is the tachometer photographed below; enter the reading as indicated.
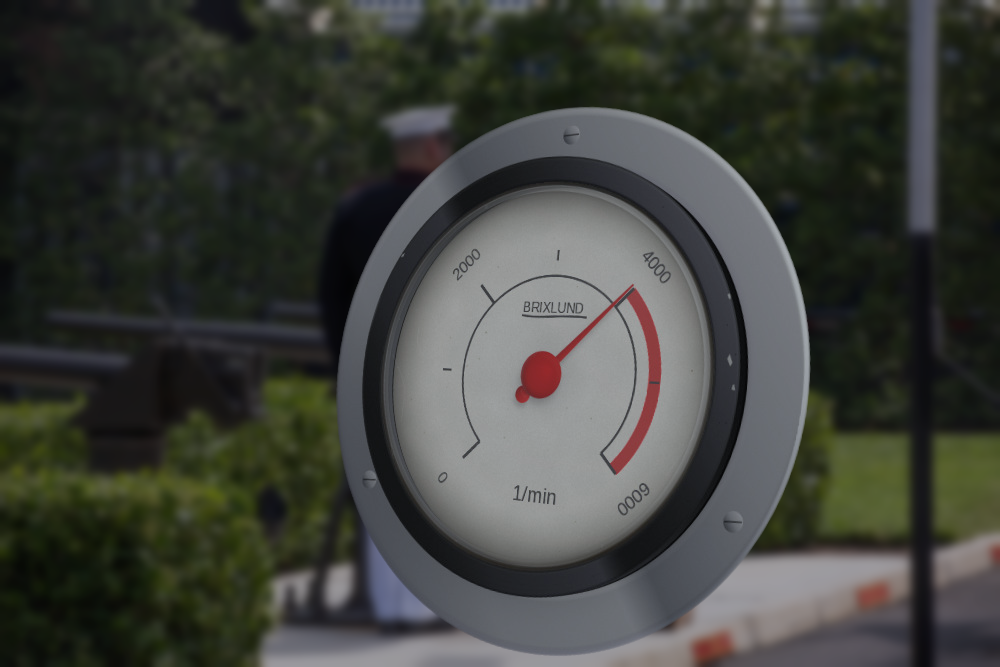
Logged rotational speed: 4000 rpm
